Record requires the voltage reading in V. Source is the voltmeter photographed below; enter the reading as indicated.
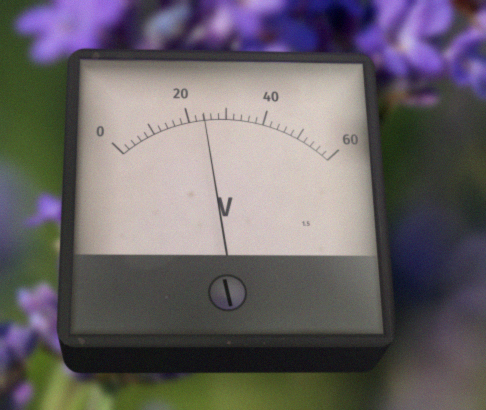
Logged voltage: 24 V
